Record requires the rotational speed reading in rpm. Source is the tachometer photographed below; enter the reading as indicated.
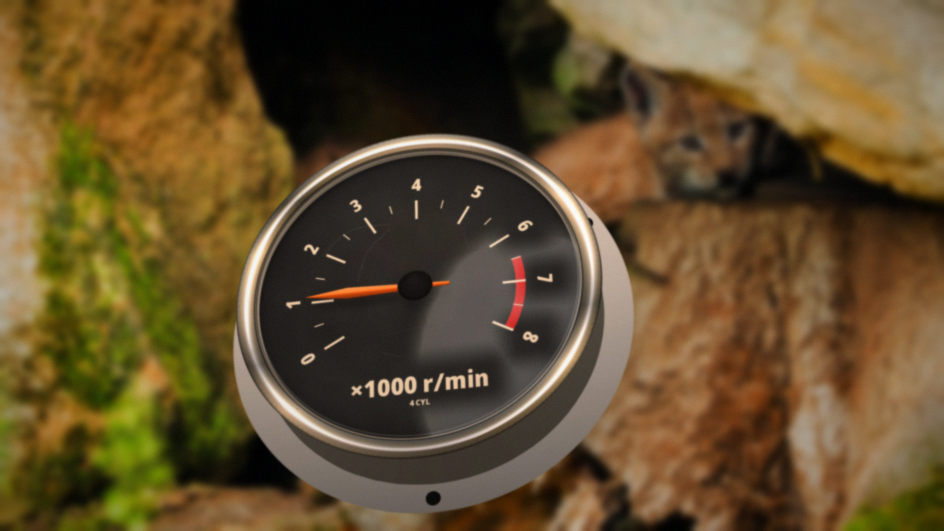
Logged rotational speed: 1000 rpm
